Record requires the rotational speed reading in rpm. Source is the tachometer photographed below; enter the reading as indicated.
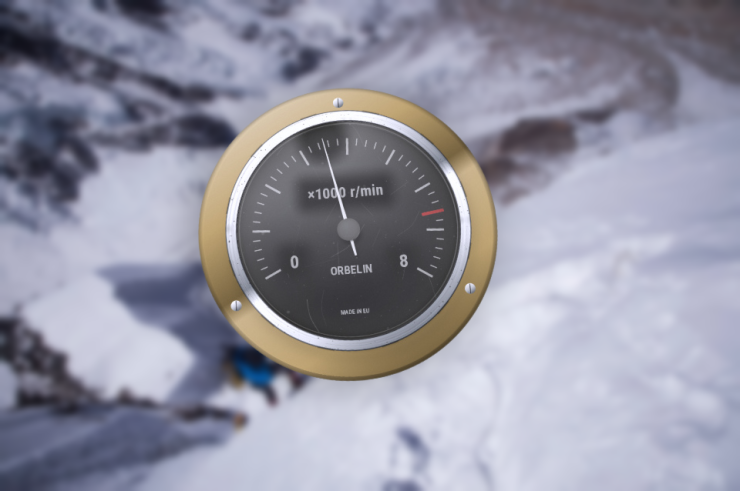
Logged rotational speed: 3500 rpm
